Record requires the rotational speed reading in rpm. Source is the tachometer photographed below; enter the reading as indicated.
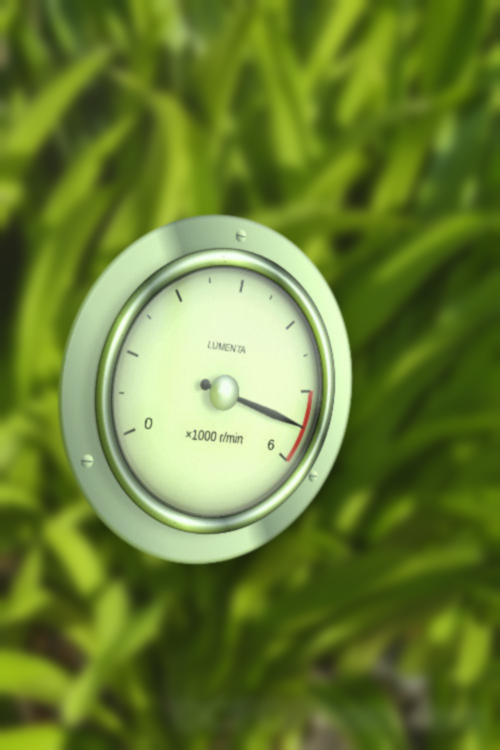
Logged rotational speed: 5500 rpm
